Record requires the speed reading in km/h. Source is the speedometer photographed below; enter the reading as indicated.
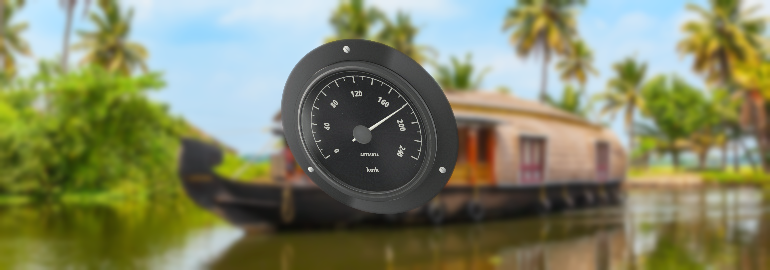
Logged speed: 180 km/h
